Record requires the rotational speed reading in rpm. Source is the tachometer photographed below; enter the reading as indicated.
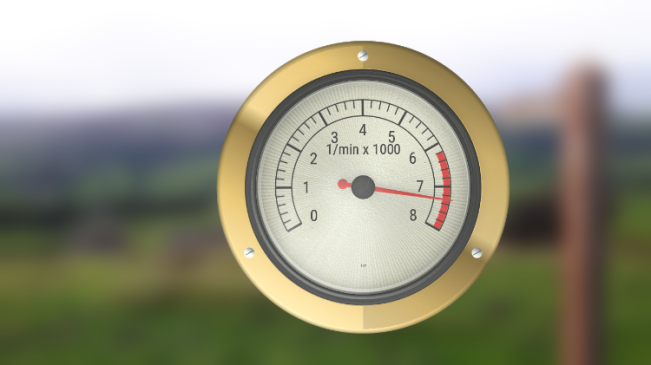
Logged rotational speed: 7300 rpm
